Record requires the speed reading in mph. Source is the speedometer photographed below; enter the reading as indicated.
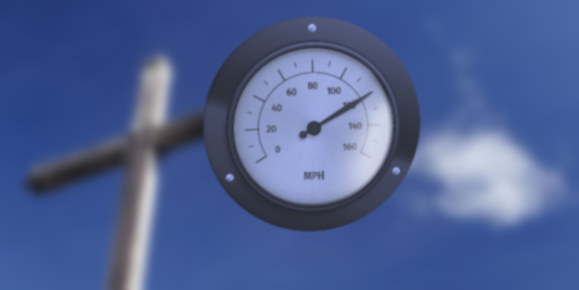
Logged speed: 120 mph
